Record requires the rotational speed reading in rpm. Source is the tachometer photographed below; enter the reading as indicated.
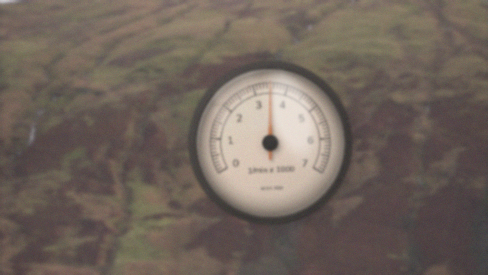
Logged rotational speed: 3500 rpm
